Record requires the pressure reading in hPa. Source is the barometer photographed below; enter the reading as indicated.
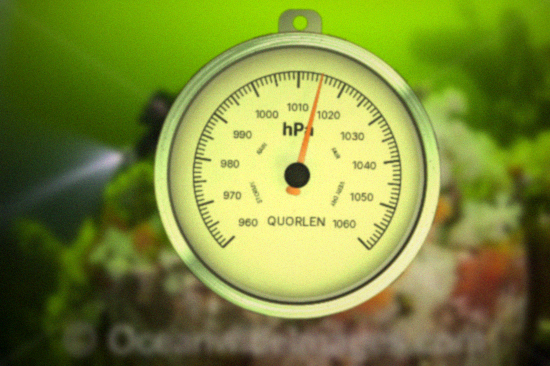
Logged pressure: 1015 hPa
